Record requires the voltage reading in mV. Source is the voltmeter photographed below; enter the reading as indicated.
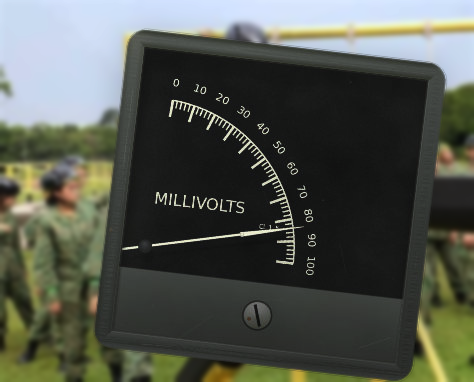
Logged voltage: 84 mV
